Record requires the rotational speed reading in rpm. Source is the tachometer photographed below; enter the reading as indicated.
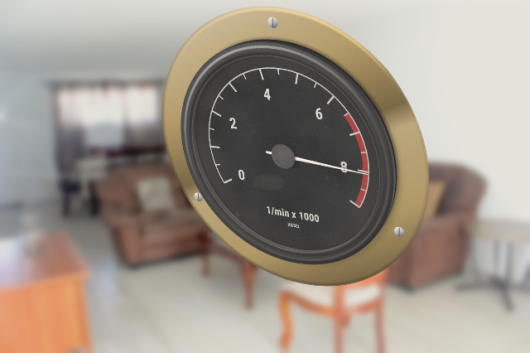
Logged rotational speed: 8000 rpm
